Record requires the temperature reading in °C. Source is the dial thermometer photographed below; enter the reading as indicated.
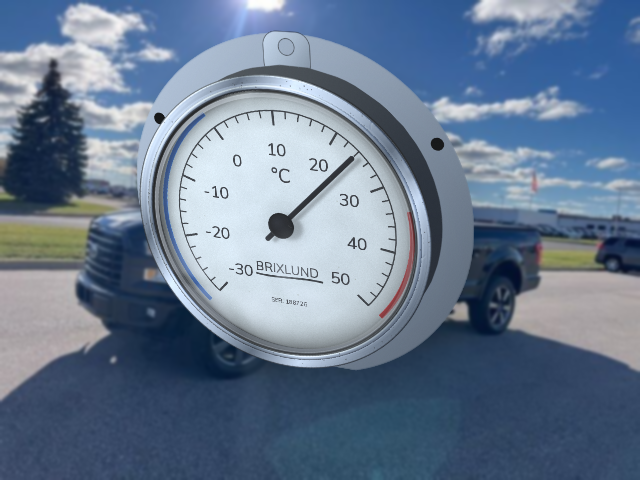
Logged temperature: 24 °C
